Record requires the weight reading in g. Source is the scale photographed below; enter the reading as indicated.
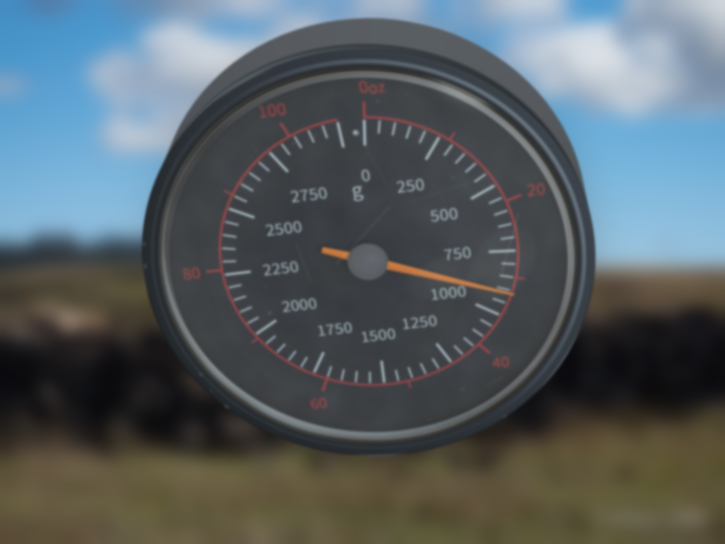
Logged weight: 900 g
